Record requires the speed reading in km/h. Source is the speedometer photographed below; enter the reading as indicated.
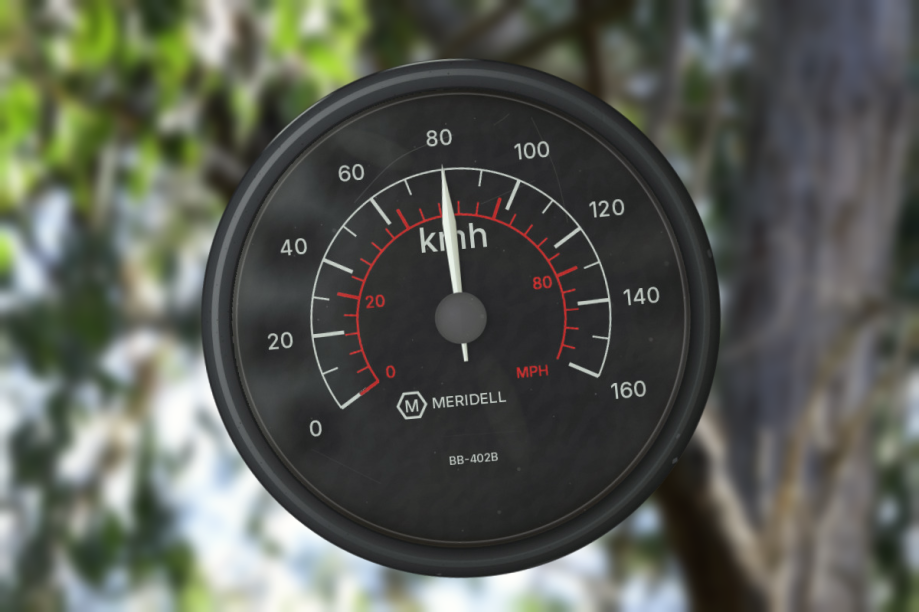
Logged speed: 80 km/h
